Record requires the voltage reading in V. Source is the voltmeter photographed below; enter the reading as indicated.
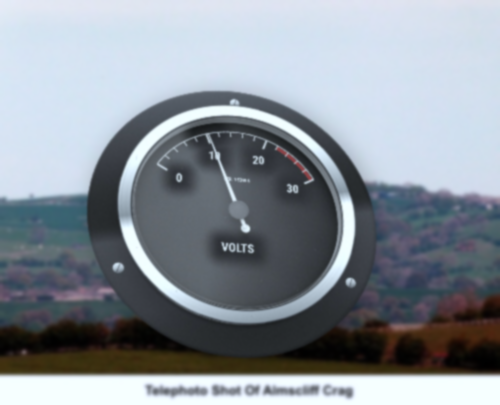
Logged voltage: 10 V
